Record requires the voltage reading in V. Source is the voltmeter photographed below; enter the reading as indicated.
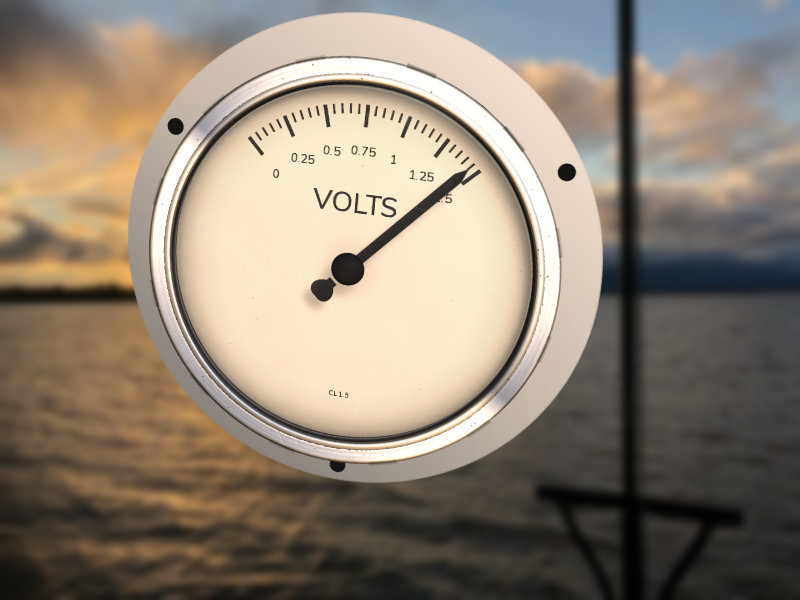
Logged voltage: 1.45 V
